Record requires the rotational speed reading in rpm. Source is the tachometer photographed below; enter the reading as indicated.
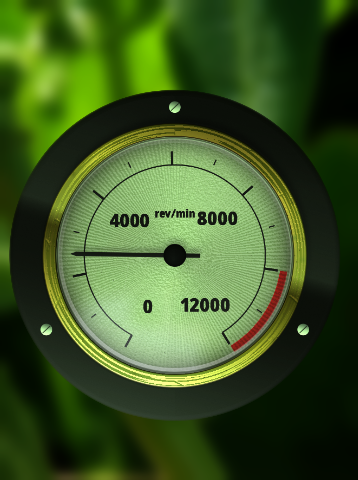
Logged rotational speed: 2500 rpm
